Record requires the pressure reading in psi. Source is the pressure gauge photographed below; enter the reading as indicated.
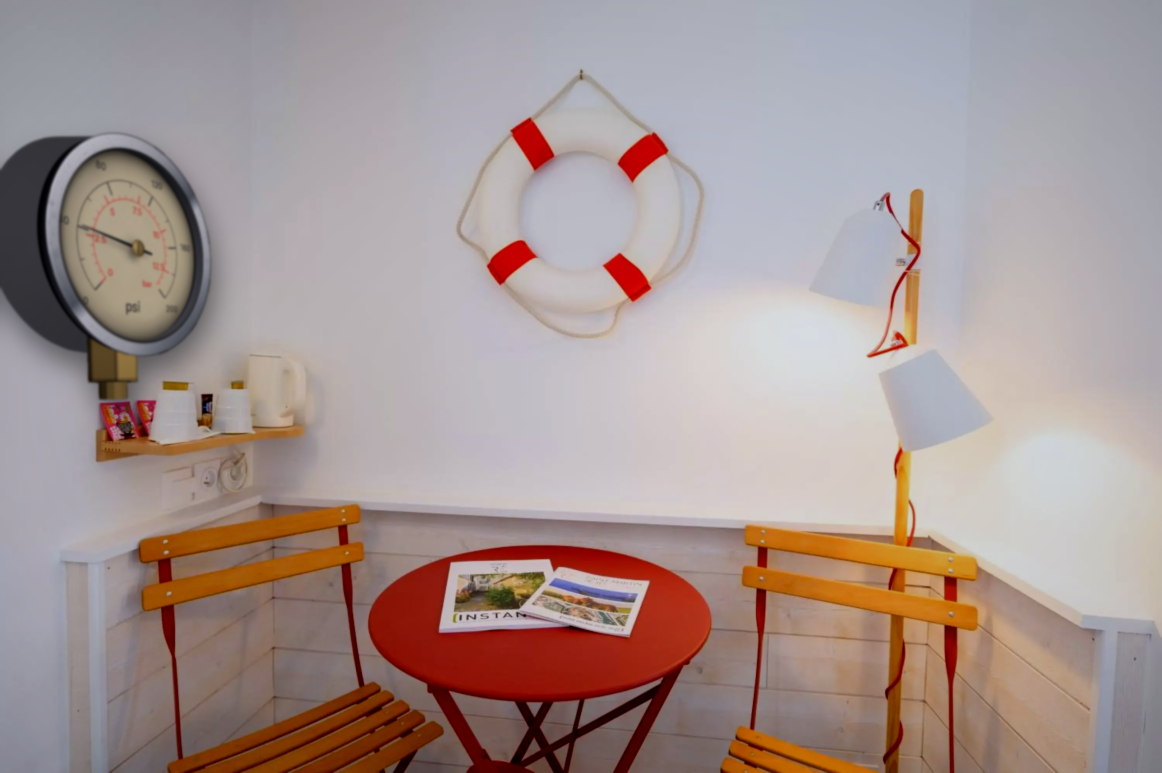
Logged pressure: 40 psi
